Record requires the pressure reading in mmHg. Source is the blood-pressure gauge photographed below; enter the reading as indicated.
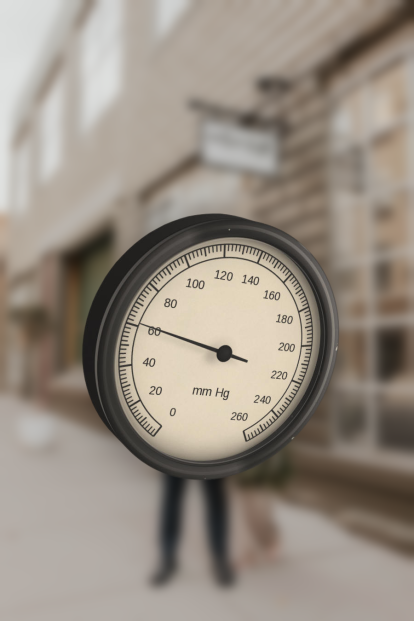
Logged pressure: 62 mmHg
